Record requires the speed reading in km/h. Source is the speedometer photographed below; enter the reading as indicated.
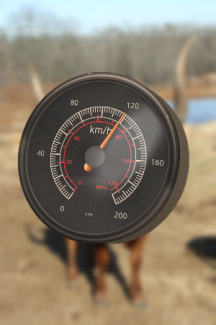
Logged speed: 120 km/h
